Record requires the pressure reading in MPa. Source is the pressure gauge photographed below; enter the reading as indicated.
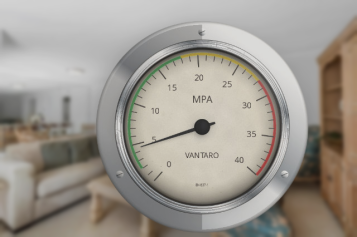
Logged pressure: 4.5 MPa
